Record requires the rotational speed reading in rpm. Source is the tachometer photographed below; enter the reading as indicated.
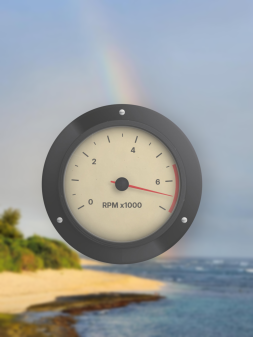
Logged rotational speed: 6500 rpm
